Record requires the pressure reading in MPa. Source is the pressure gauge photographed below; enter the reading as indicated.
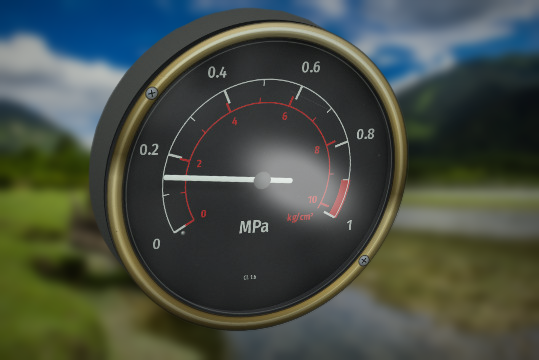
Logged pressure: 0.15 MPa
